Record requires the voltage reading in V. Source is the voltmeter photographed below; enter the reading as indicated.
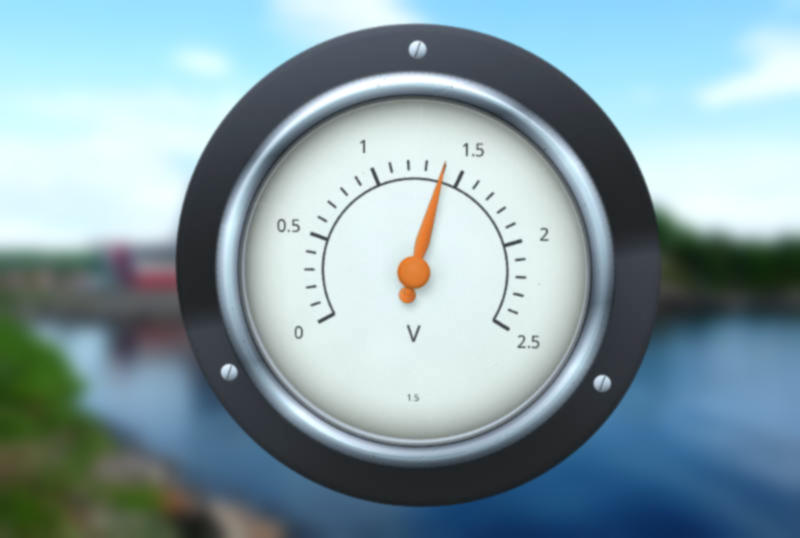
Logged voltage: 1.4 V
